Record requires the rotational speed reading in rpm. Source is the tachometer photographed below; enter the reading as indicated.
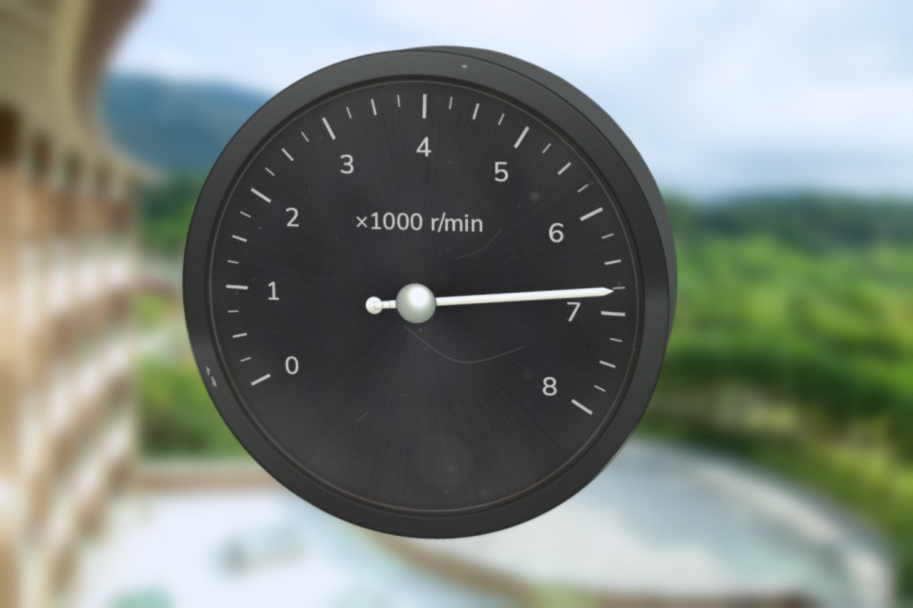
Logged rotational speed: 6750 rpm
